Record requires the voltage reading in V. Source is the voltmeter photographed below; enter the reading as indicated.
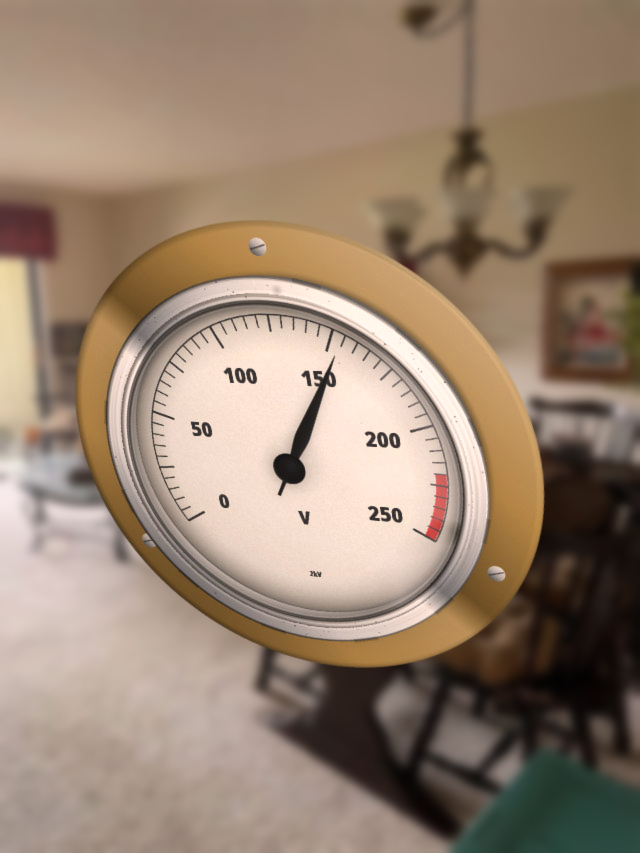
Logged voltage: 155 V
